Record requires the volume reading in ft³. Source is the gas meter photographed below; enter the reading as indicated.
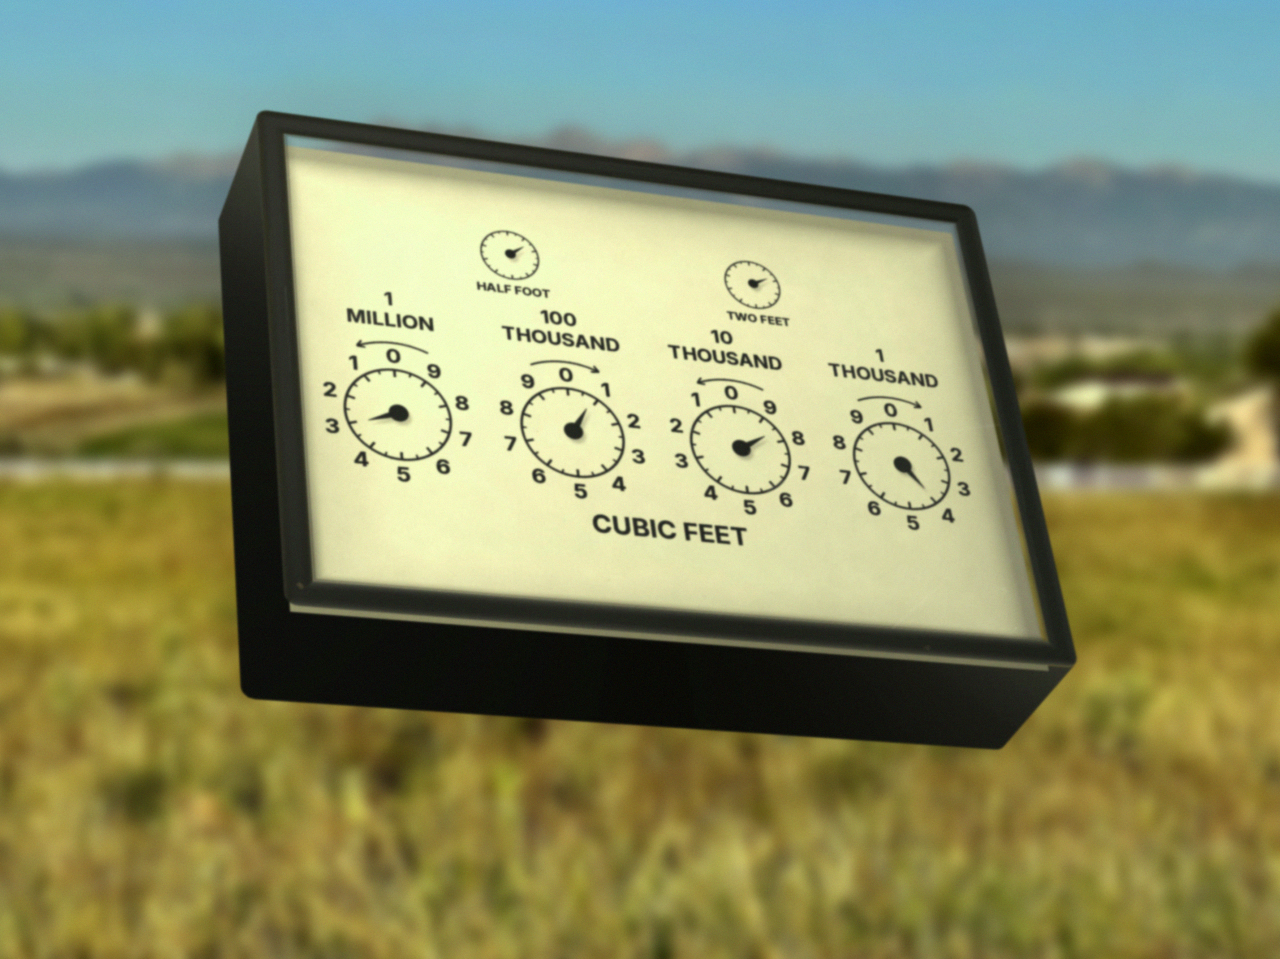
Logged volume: 308400 ft³
